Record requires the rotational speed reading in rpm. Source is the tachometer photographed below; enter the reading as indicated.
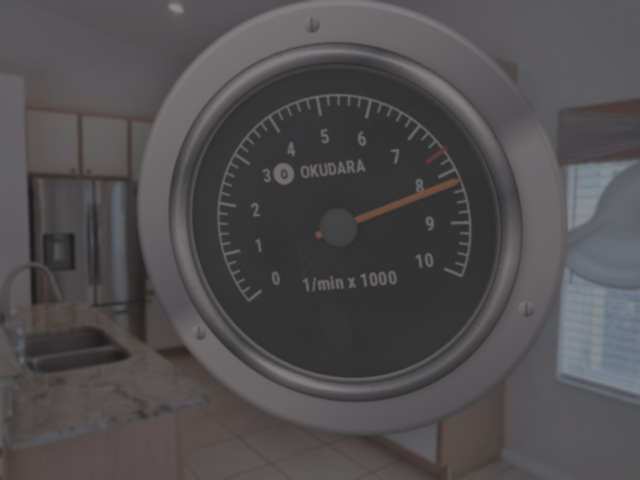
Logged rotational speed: 8200 rpm
